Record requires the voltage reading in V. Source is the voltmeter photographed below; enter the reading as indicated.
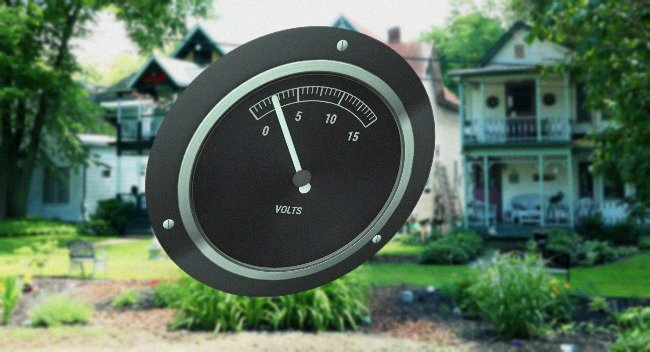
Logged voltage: 2.5 V
